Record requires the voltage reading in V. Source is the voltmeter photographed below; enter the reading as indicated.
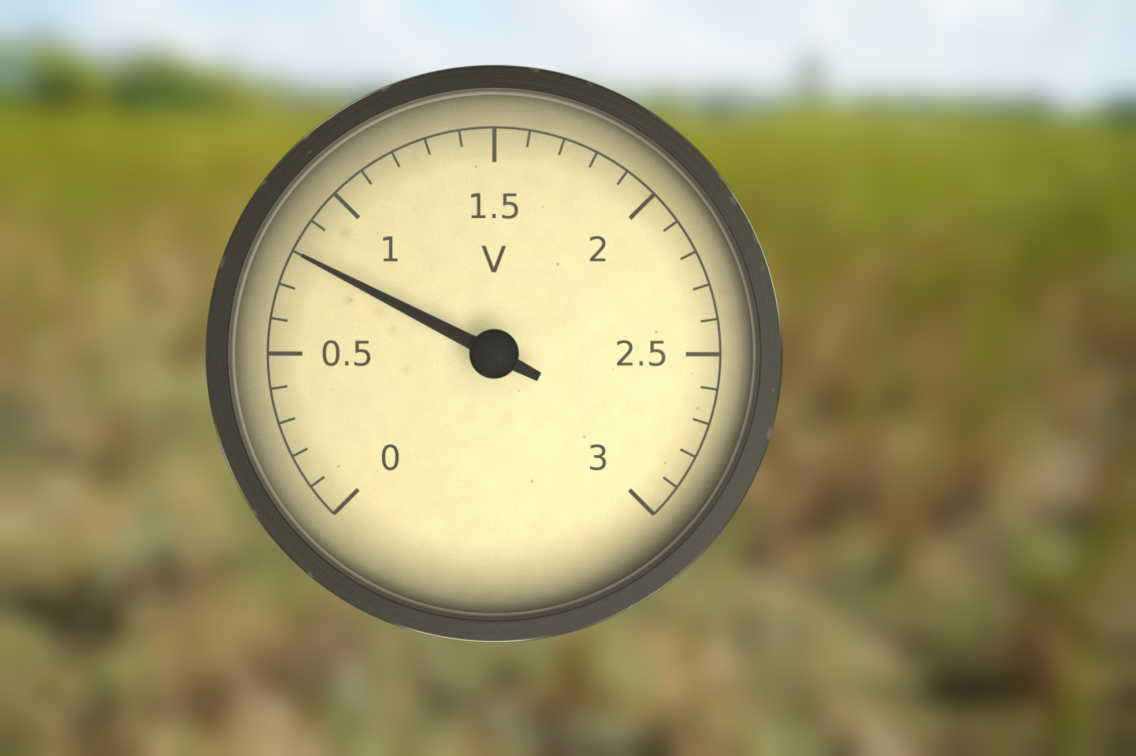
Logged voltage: 0.8 V
